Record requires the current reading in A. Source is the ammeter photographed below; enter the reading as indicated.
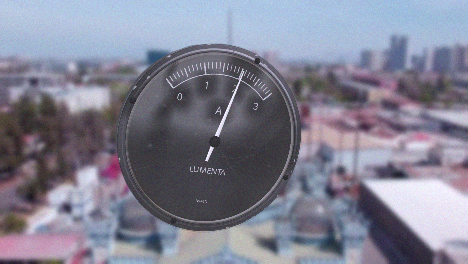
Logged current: 2 A
